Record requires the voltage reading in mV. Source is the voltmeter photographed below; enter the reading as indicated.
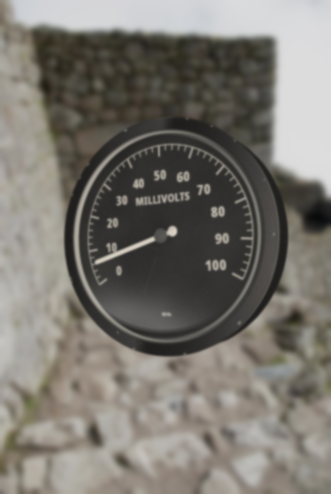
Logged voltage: 6 mV
